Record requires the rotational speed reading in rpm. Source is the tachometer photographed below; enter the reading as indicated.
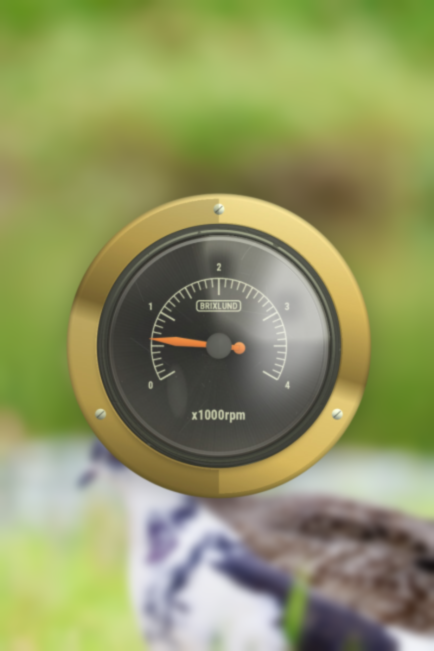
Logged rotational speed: 600 rpm
